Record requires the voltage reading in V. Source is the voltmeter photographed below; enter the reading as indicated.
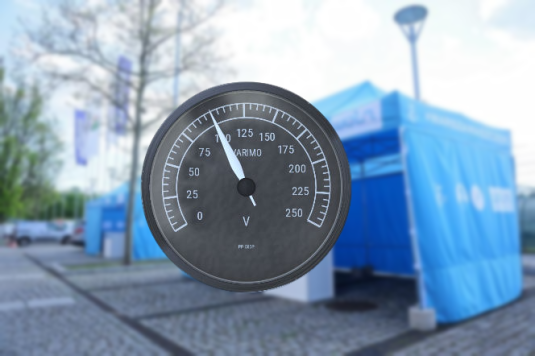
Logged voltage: 100 V
